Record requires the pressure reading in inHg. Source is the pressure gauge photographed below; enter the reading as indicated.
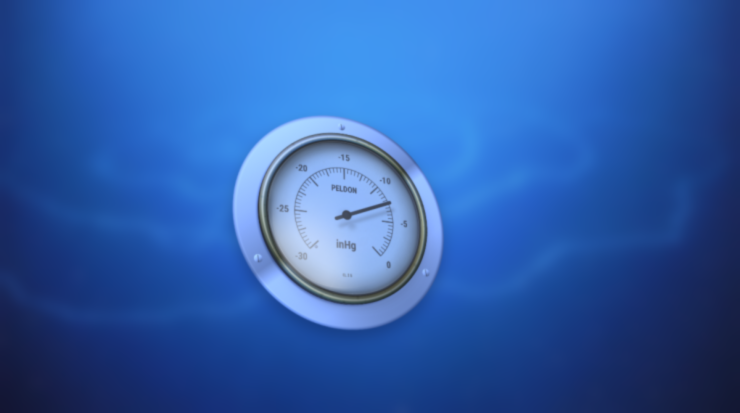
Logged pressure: -7.5 inHg
